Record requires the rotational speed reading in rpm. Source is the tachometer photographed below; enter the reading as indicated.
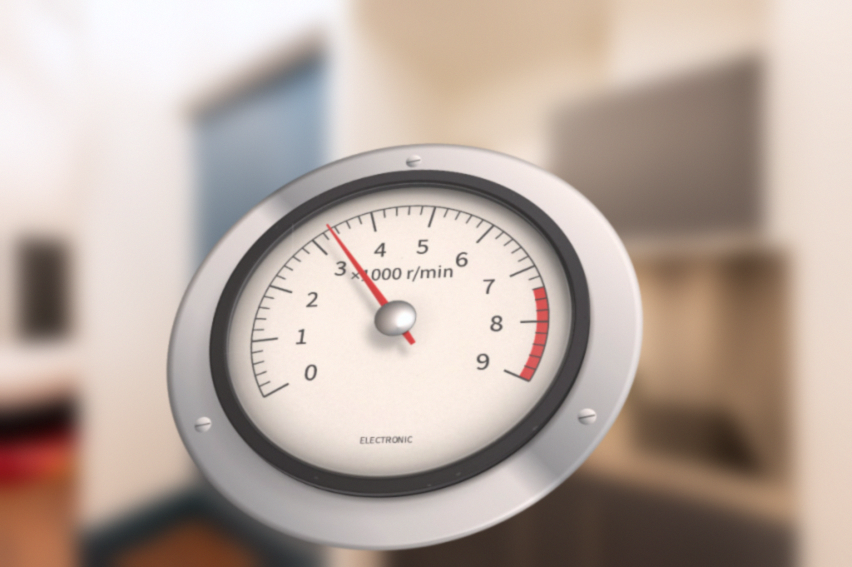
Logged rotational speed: 3300 rpm
